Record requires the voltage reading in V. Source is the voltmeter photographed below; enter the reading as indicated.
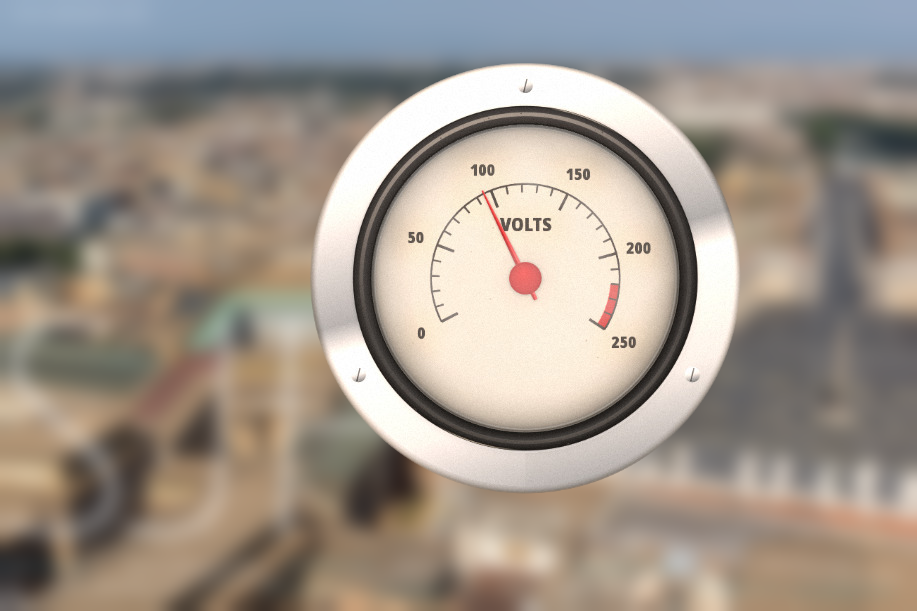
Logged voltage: 95 V
